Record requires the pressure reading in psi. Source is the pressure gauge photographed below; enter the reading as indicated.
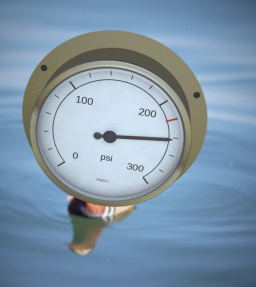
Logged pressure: 240 psi
